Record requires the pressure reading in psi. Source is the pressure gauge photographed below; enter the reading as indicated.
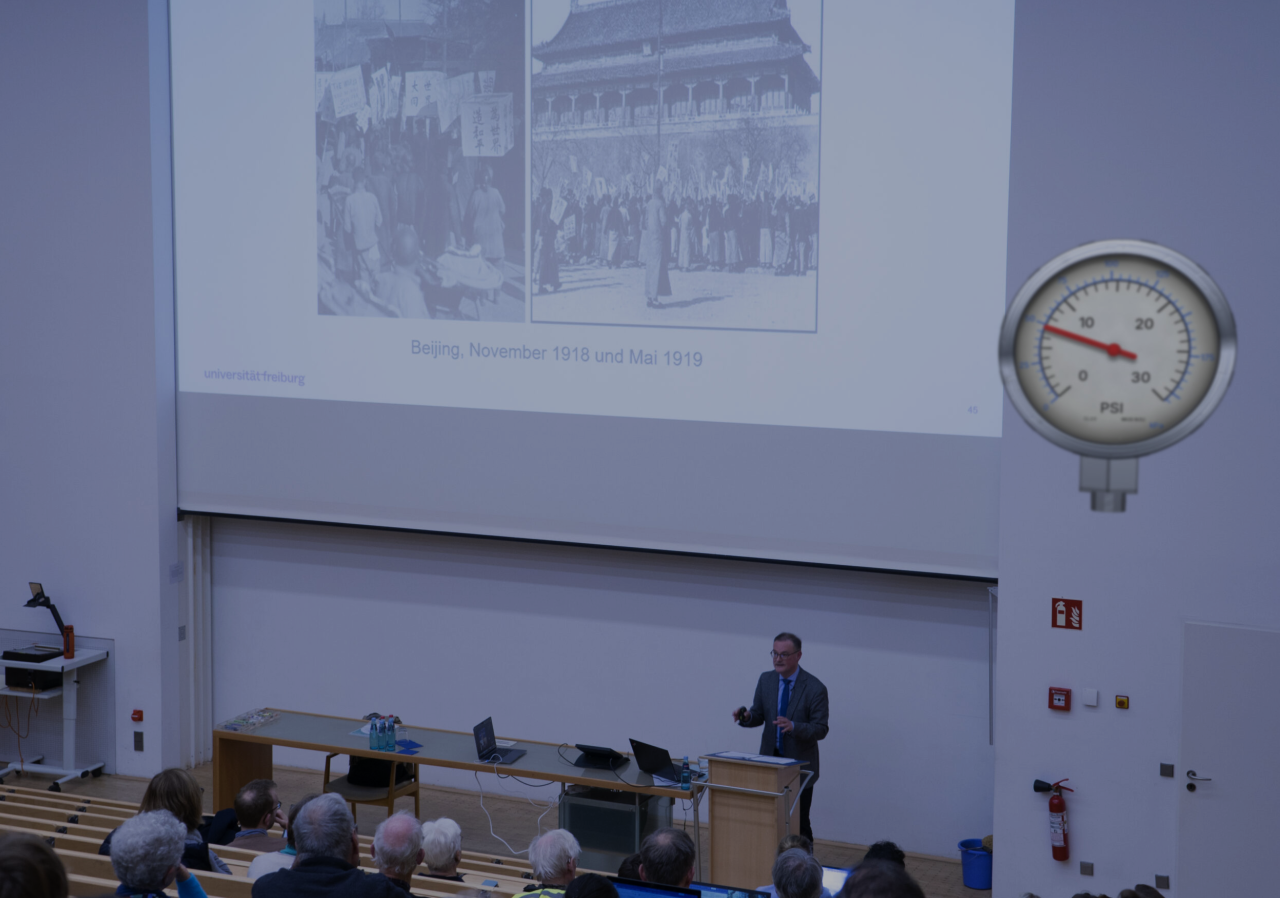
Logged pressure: 7 psi
